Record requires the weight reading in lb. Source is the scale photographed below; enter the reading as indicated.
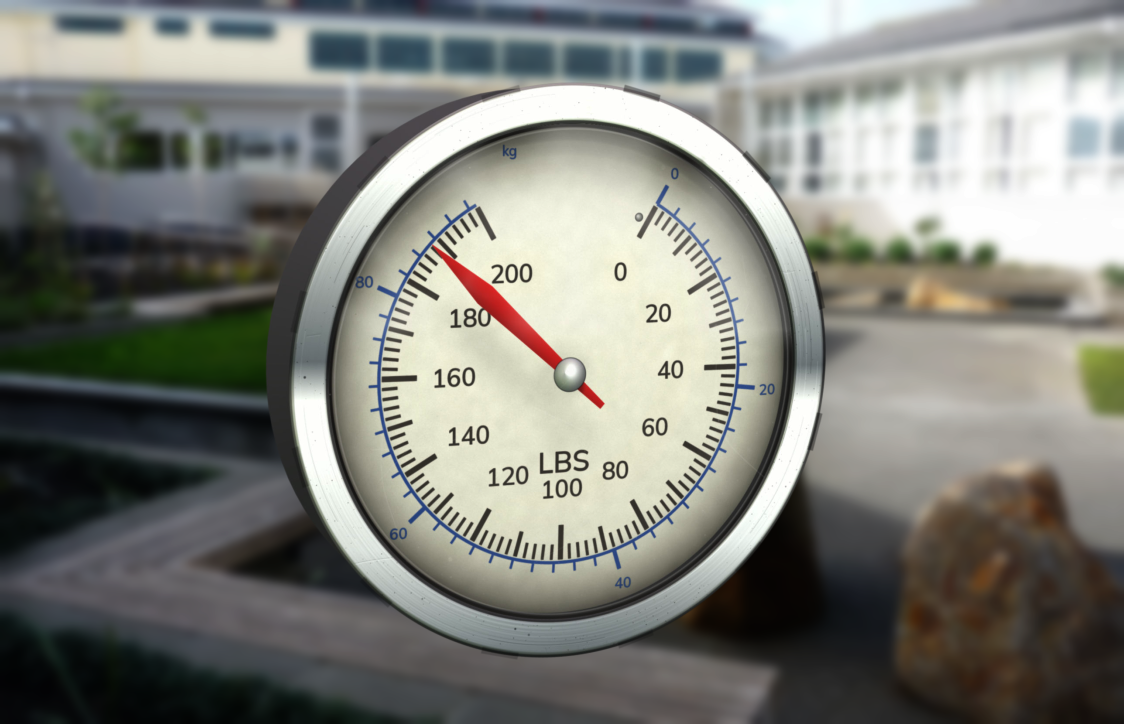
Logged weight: 188 lb
